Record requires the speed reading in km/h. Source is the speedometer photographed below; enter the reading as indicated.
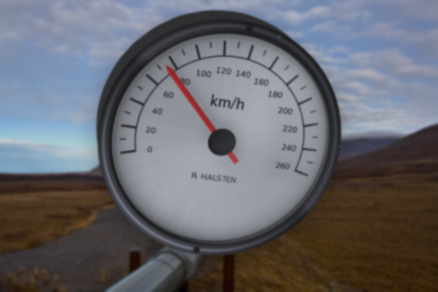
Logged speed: 75 km/h
